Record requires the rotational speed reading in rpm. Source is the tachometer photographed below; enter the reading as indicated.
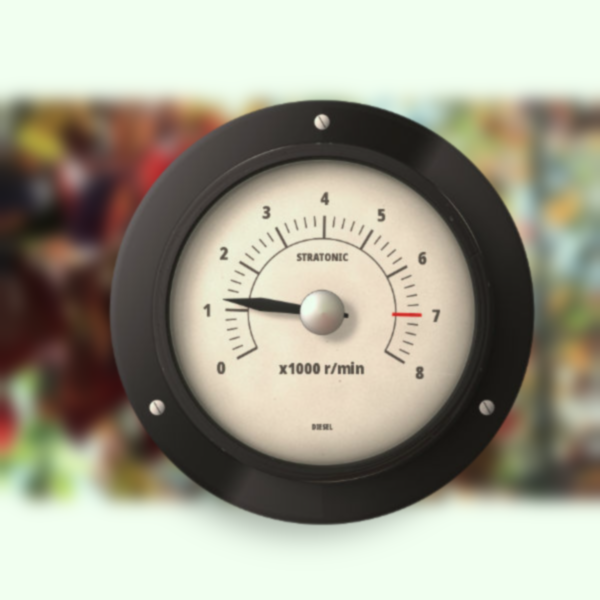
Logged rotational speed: 1200 rpm
